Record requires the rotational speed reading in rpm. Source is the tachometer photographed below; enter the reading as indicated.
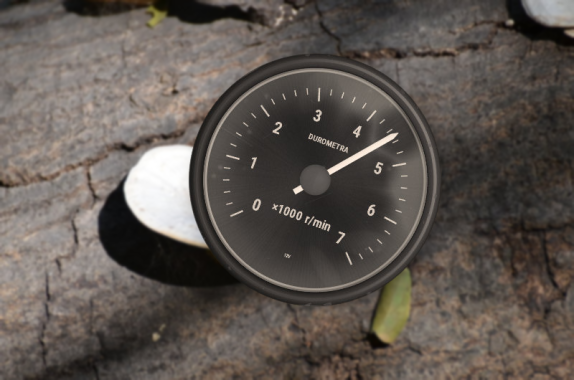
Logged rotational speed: 4500 rpm
